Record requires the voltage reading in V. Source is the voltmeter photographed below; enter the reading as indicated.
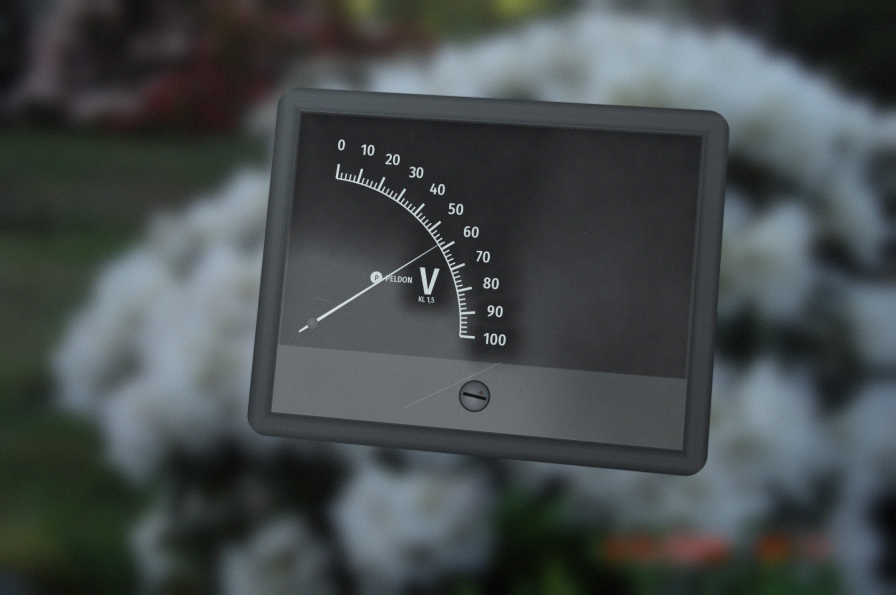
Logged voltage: 58 V
